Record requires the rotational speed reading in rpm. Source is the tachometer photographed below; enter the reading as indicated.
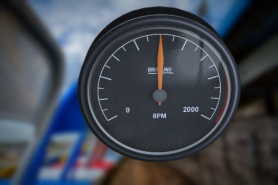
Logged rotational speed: 1000 rpm
